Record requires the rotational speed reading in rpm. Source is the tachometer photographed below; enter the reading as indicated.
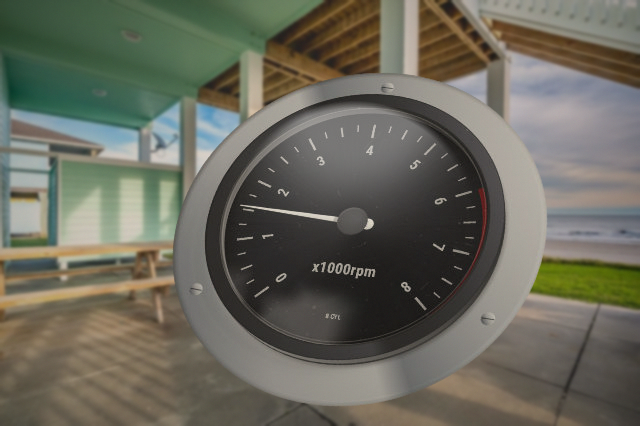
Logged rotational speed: 1500 rpm
